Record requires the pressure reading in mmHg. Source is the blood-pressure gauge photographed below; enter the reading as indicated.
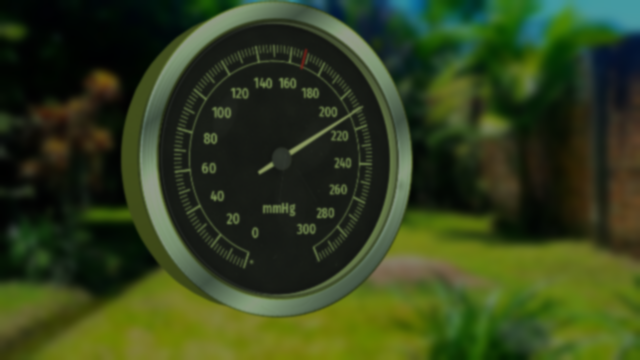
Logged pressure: 210 mmHg
